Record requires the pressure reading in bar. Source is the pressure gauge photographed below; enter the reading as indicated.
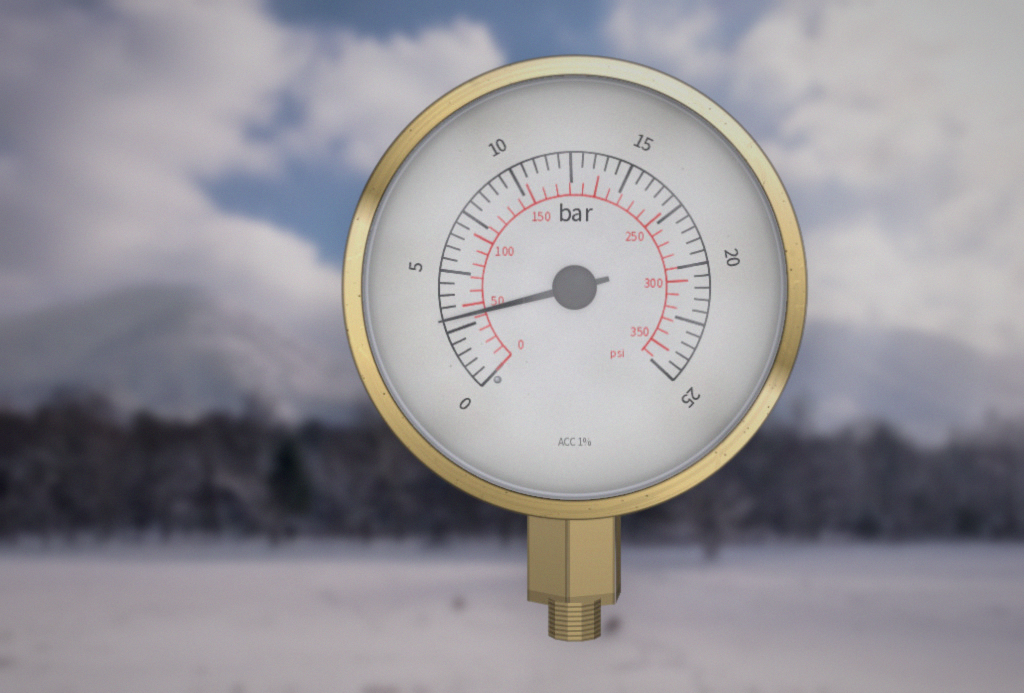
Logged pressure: 3 bar
